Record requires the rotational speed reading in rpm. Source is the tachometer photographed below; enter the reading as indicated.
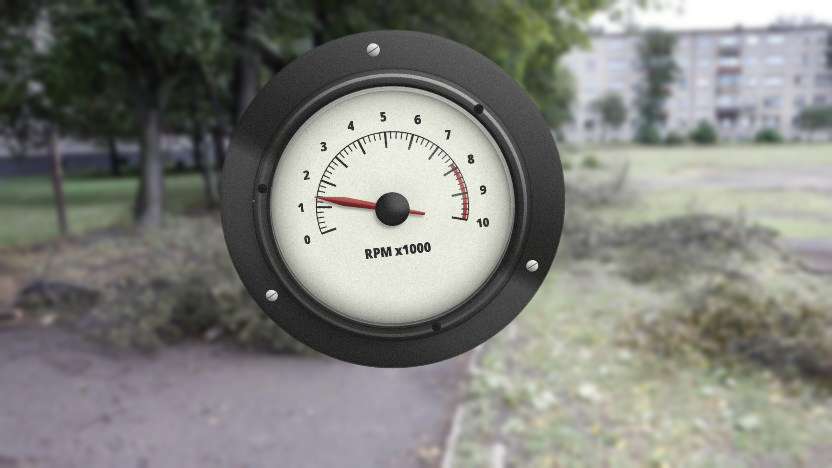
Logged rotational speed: 1400 rpm
